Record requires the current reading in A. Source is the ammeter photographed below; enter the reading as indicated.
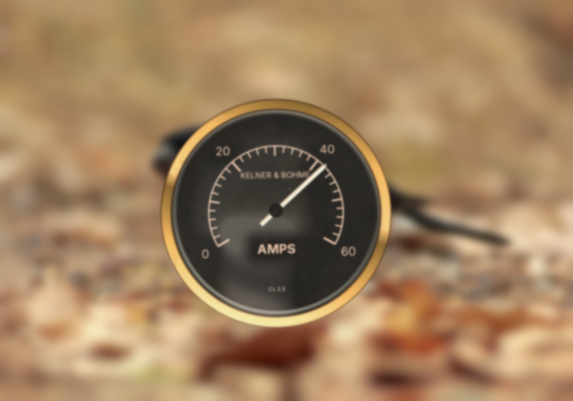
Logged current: 42 A
